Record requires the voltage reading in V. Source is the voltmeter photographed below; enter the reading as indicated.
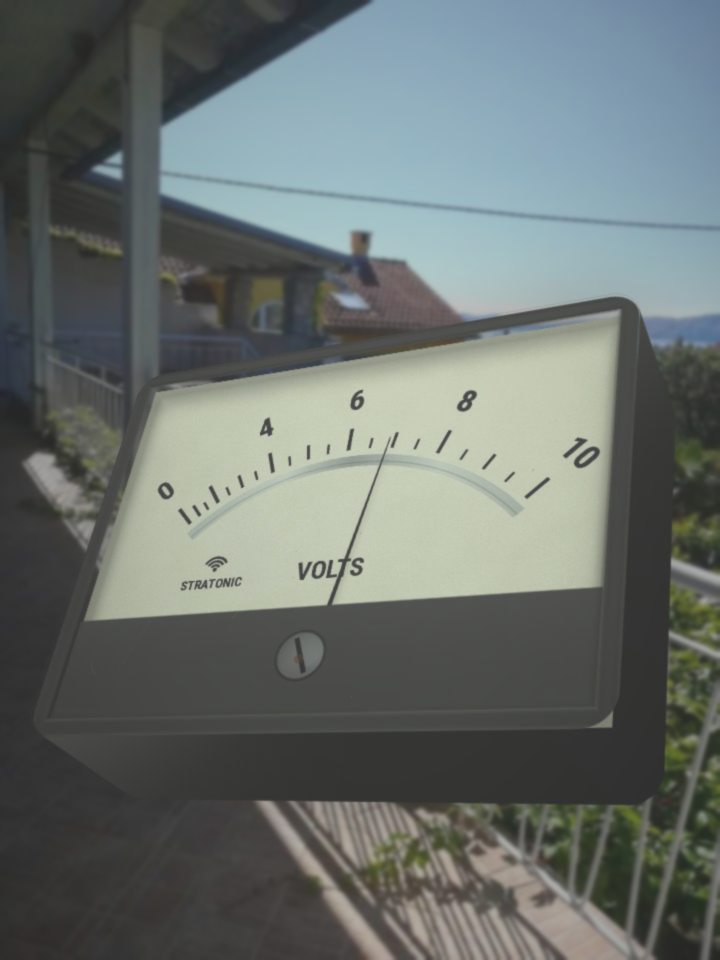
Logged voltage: 7 V
